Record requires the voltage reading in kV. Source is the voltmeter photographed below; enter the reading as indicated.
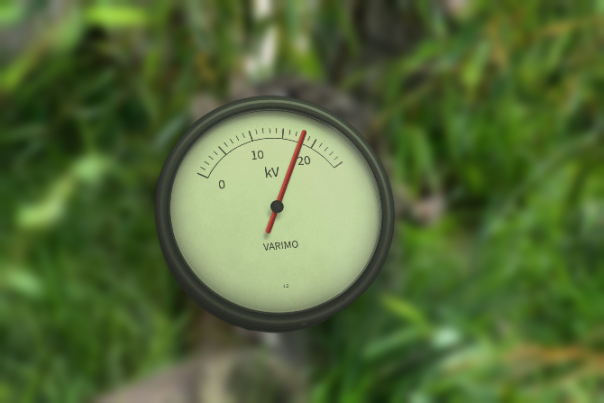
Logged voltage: 18 kV
